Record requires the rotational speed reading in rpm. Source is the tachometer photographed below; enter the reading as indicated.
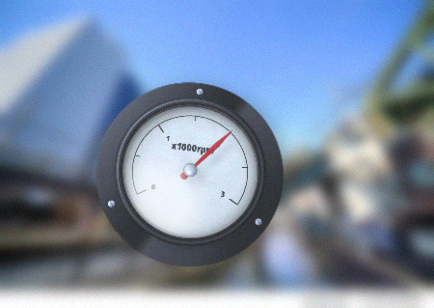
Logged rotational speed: 2000 rpm
